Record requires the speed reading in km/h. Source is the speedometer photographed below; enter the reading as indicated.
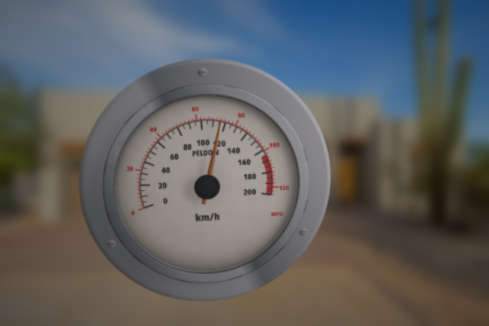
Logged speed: 115 km/h
